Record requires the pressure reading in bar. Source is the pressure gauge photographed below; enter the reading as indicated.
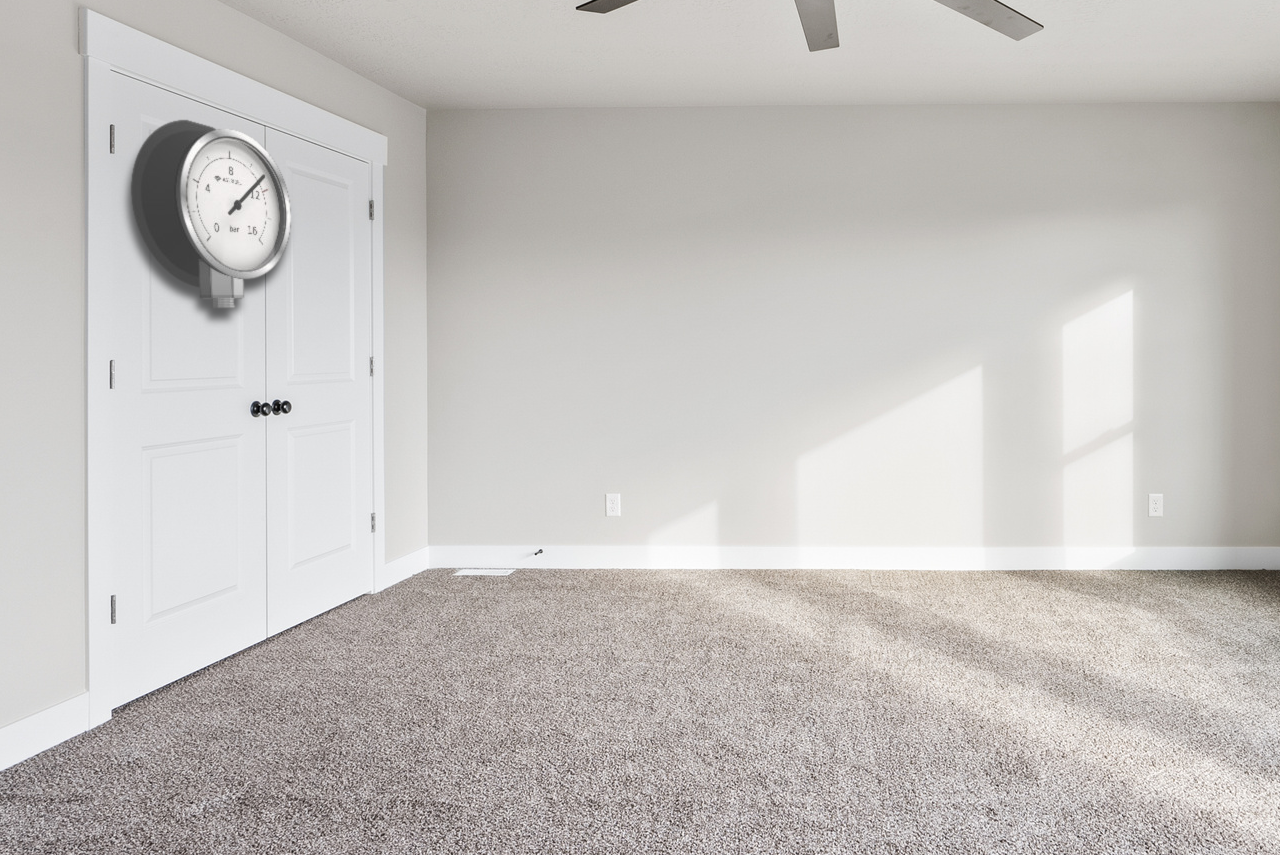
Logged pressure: 11 bar
